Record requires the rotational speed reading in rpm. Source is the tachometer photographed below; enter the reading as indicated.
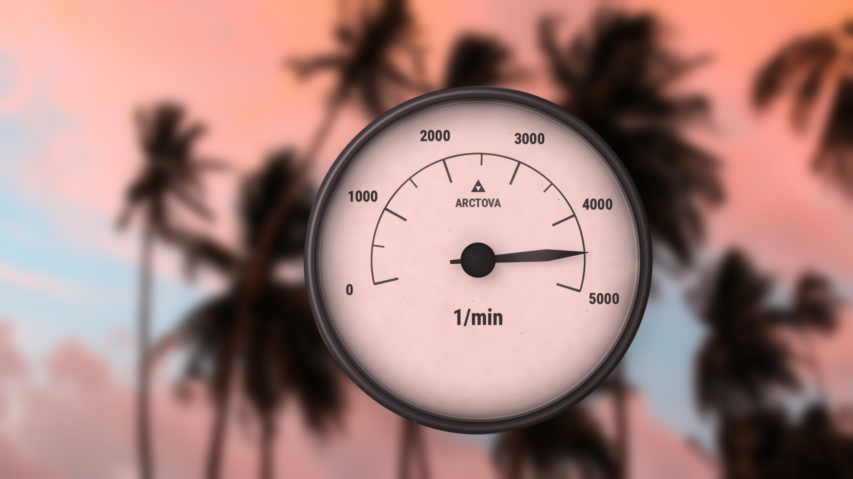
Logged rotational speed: 4500 rpm
